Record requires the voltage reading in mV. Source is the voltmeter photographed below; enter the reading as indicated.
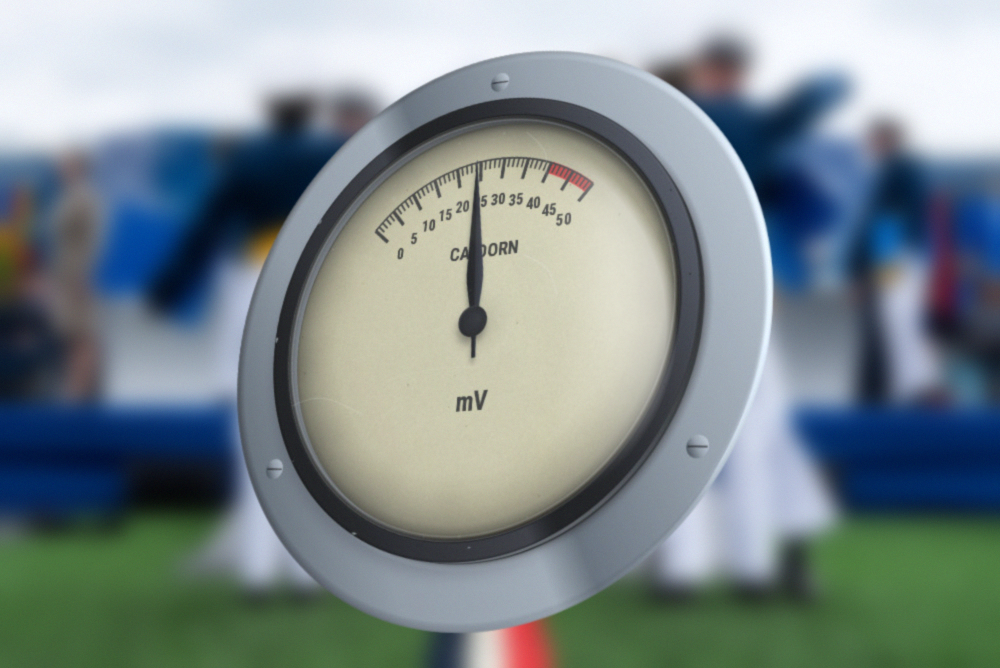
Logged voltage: 25 mV
